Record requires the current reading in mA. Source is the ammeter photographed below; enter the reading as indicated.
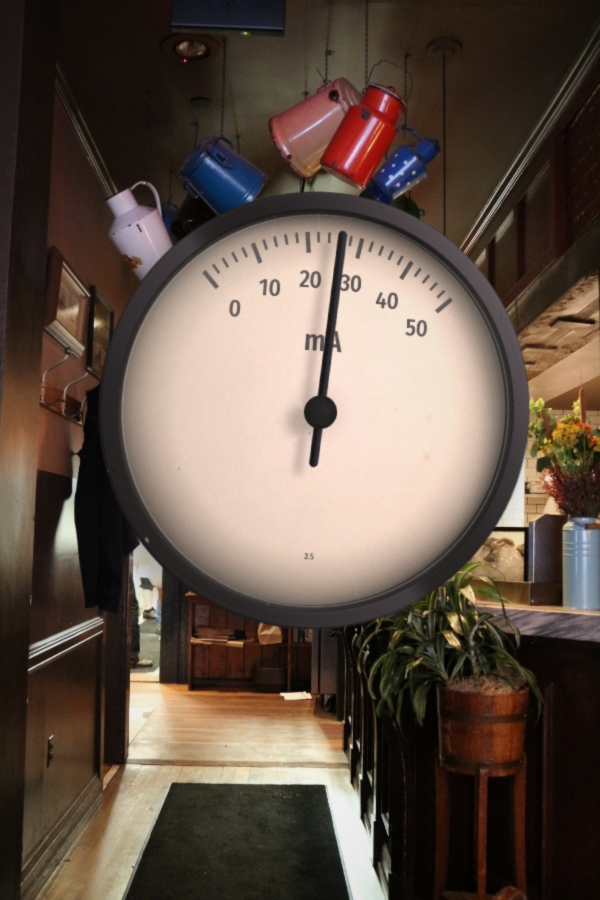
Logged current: 26 mA
